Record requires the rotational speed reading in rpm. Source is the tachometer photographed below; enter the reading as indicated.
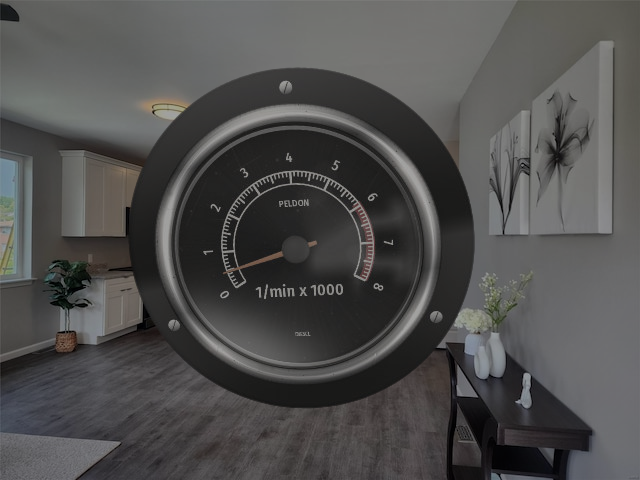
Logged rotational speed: 500 rpm
